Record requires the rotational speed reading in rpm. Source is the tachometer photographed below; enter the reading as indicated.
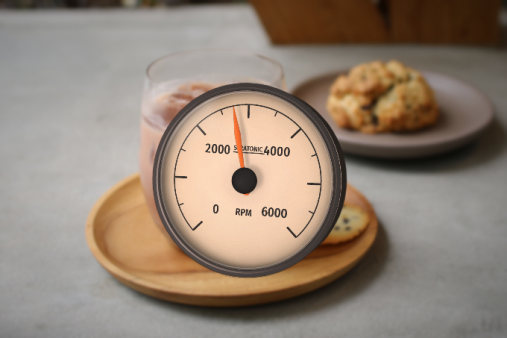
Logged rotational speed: 2750 rpm
